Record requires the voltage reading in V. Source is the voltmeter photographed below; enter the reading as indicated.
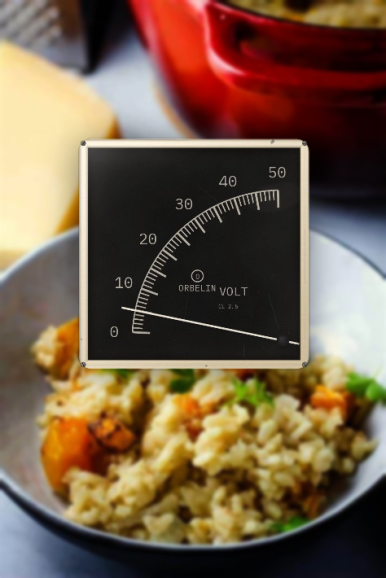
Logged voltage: 5 V
